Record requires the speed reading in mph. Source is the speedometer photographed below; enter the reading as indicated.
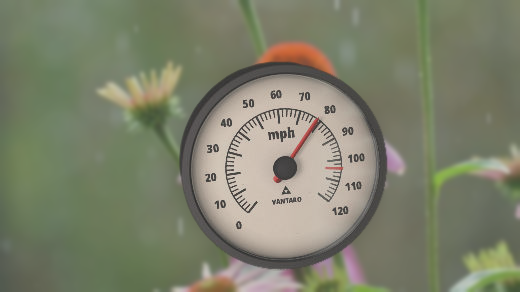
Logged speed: 78 mph
